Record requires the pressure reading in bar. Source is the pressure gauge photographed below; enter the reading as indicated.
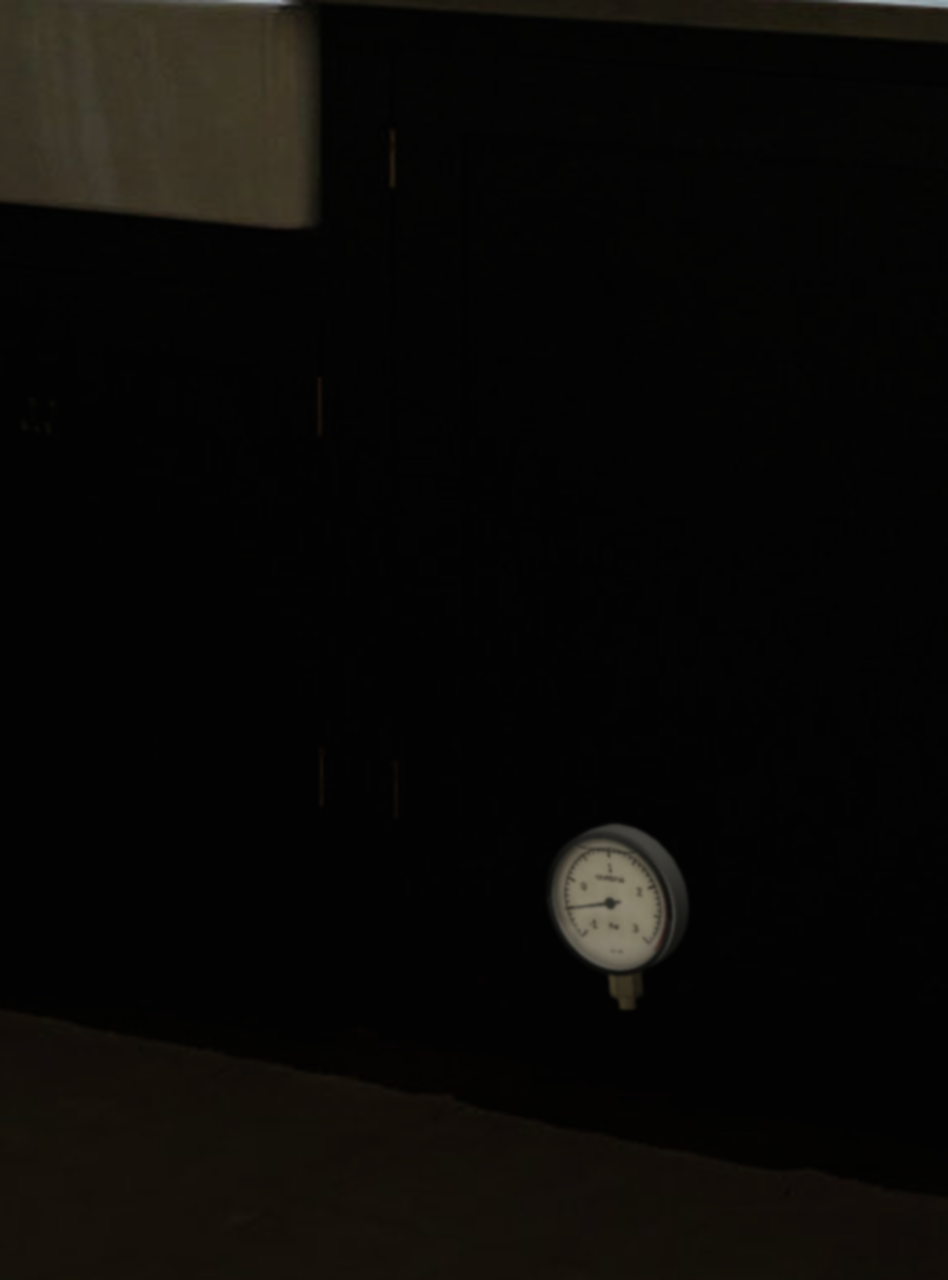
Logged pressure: -0.5 bar
